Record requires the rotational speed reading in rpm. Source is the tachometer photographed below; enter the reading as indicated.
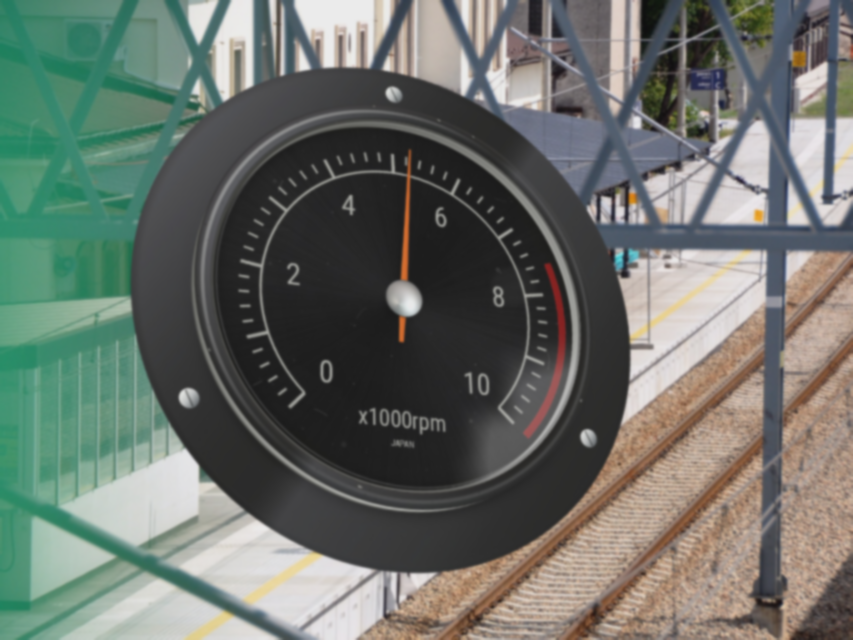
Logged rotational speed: 5200 rpm
